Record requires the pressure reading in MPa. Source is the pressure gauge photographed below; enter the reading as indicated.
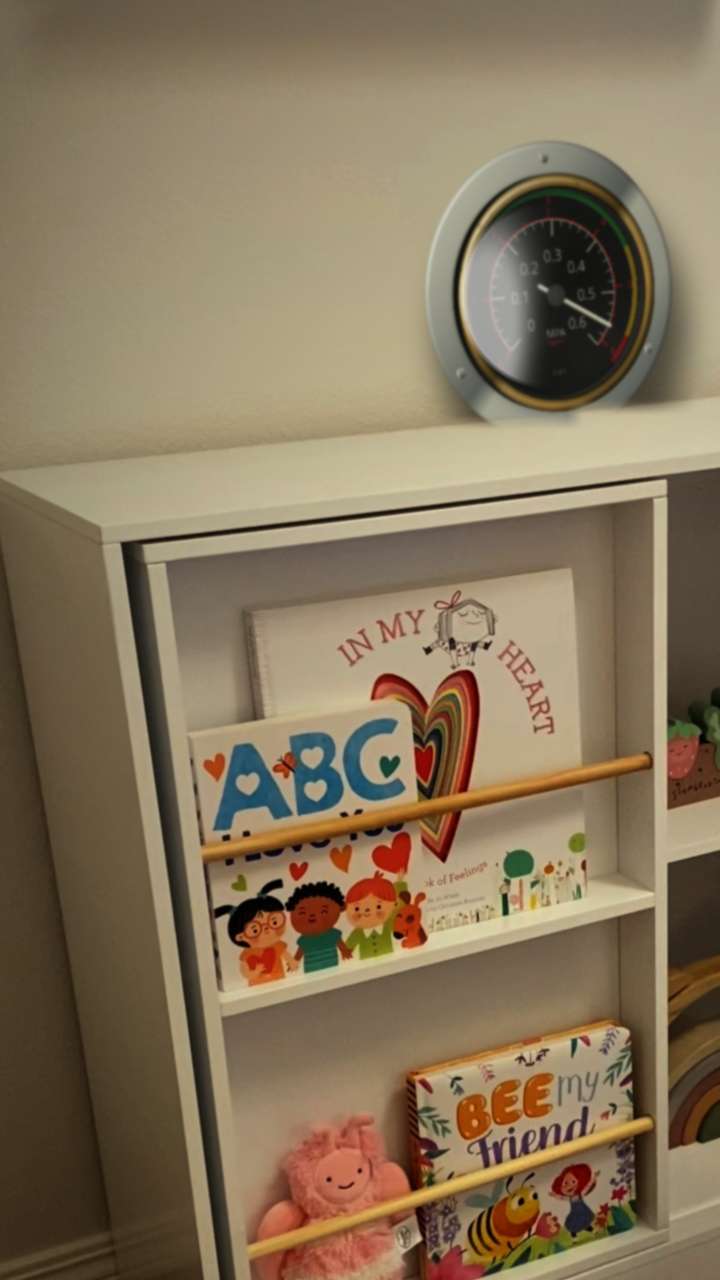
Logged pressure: 0.56 MPa
